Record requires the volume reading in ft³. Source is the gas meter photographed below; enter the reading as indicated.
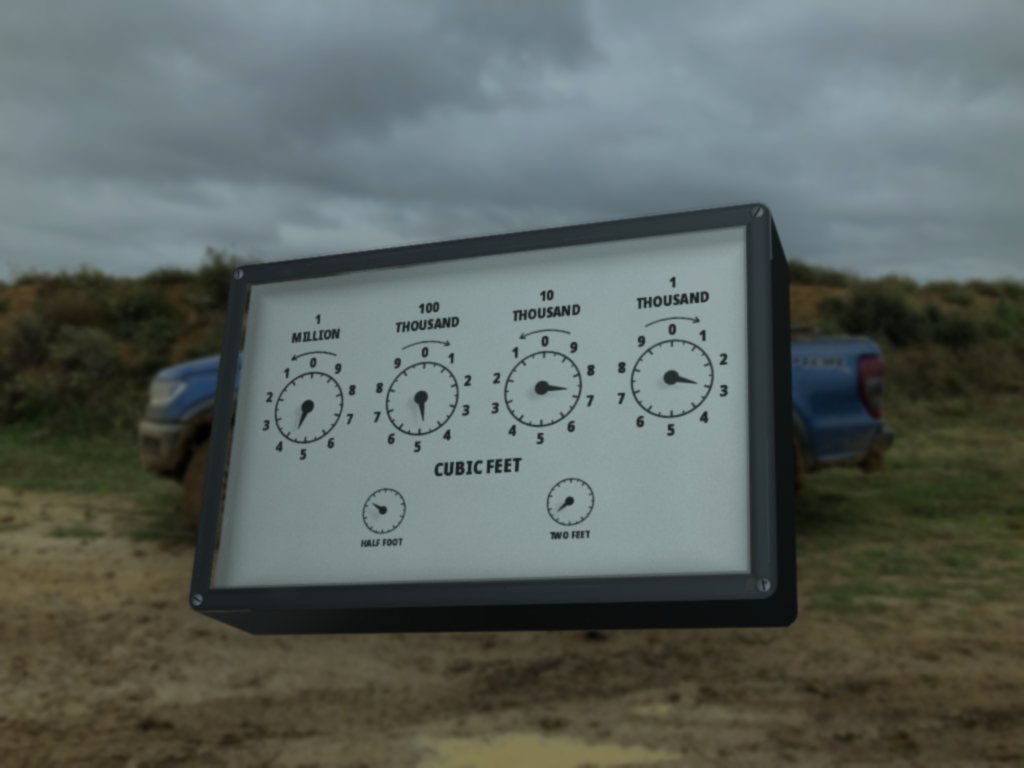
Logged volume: 447300 ft³
